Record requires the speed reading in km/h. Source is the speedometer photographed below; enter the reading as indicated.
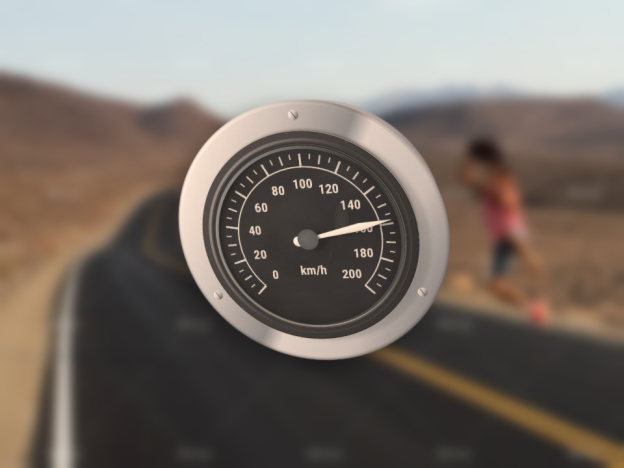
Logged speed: 157.5 km/h
